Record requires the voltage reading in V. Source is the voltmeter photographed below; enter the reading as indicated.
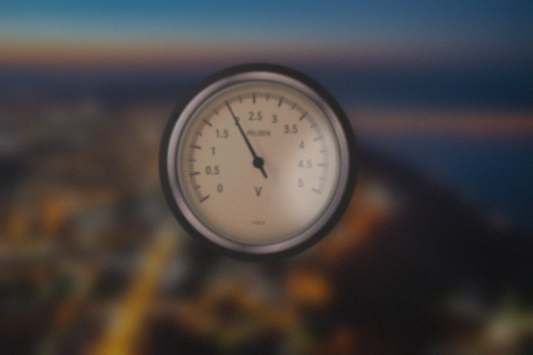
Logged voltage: 2 V
